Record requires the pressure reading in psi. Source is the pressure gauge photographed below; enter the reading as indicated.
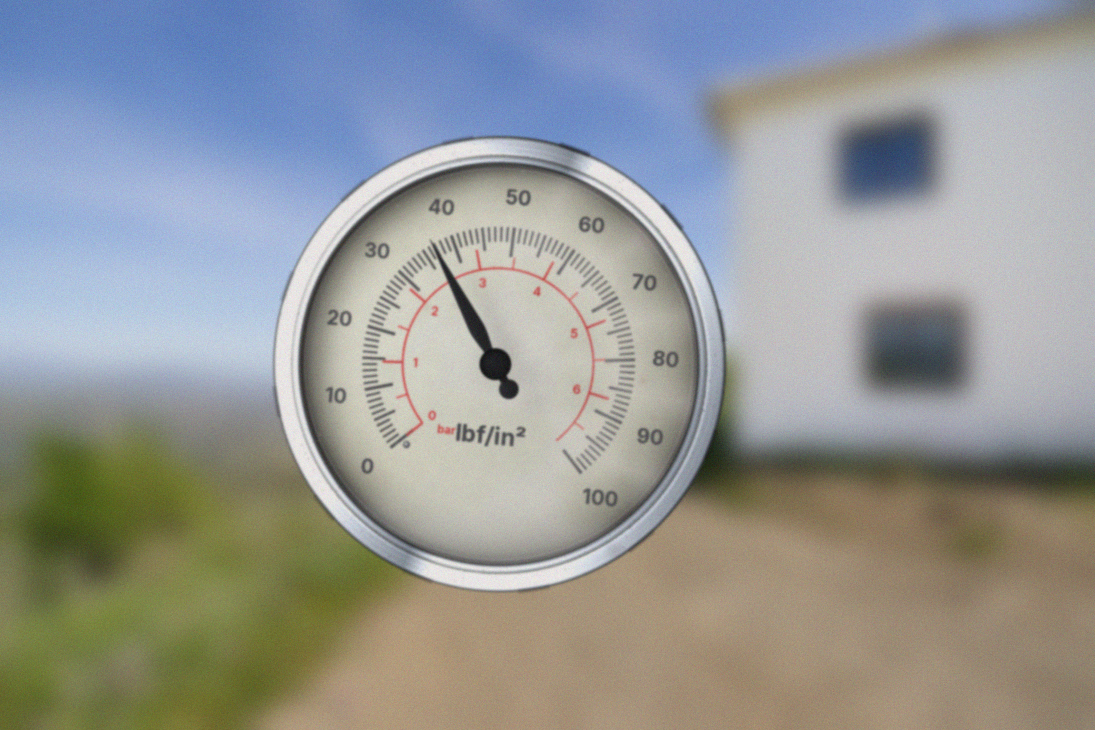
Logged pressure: 37 psi
